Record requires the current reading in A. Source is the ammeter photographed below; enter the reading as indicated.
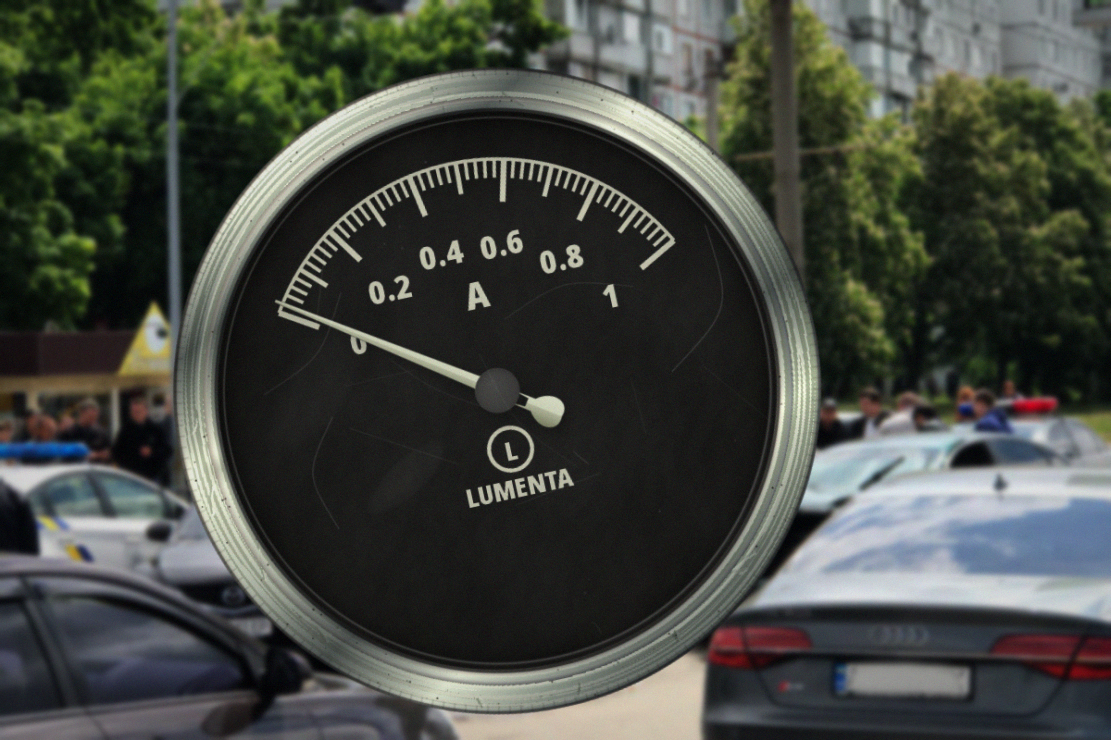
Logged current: 0.02 A
